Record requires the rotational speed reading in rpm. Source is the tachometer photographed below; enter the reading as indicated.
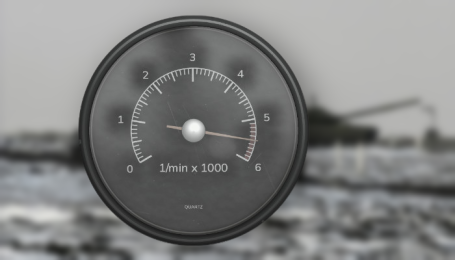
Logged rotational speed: 5500 rpm
